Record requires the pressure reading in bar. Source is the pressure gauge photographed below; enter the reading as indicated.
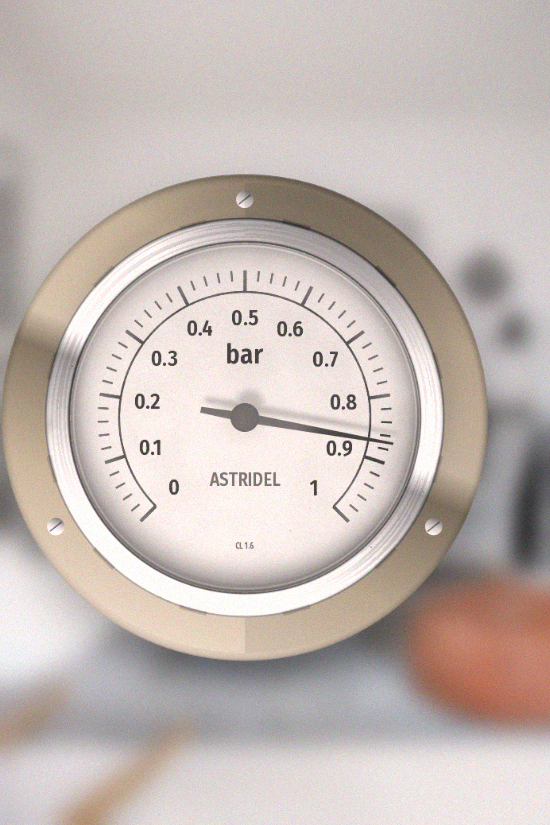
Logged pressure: 0.87 bar
